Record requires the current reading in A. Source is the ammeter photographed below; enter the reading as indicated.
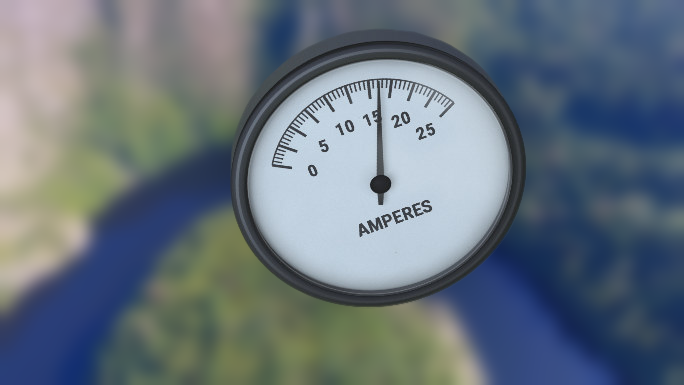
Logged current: 16 A
